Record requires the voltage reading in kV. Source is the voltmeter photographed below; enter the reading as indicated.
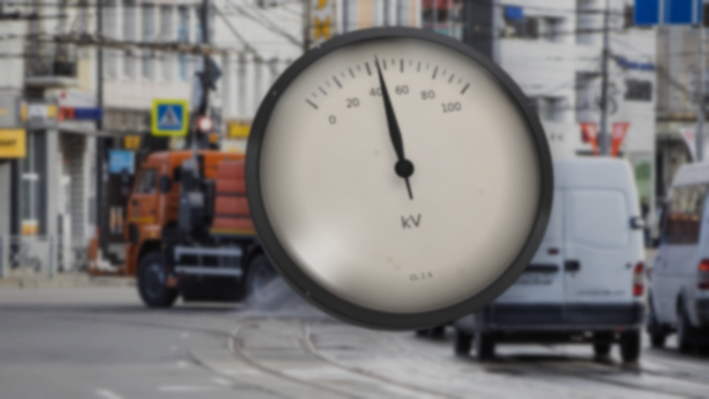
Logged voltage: 45 kV
